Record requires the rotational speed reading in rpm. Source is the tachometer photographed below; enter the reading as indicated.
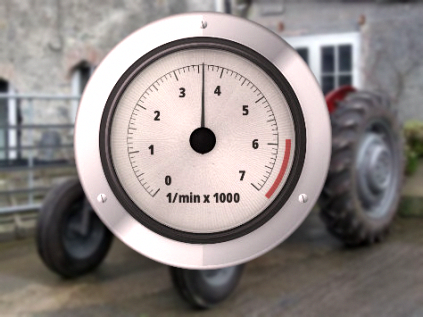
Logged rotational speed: 3600 rpm
